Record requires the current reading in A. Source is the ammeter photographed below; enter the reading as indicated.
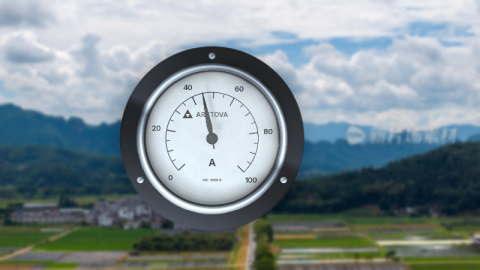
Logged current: 45 A
